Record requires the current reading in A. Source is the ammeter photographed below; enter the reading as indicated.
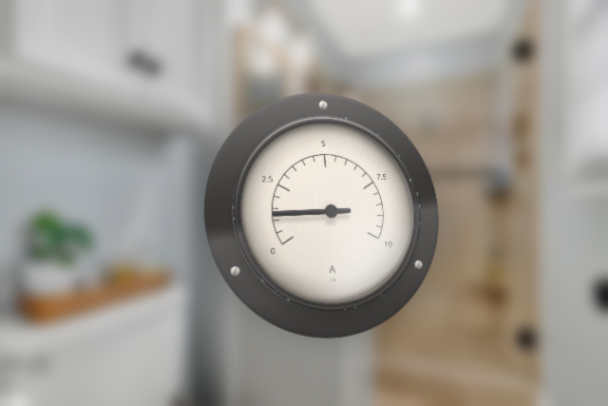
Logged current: 1.25 A
